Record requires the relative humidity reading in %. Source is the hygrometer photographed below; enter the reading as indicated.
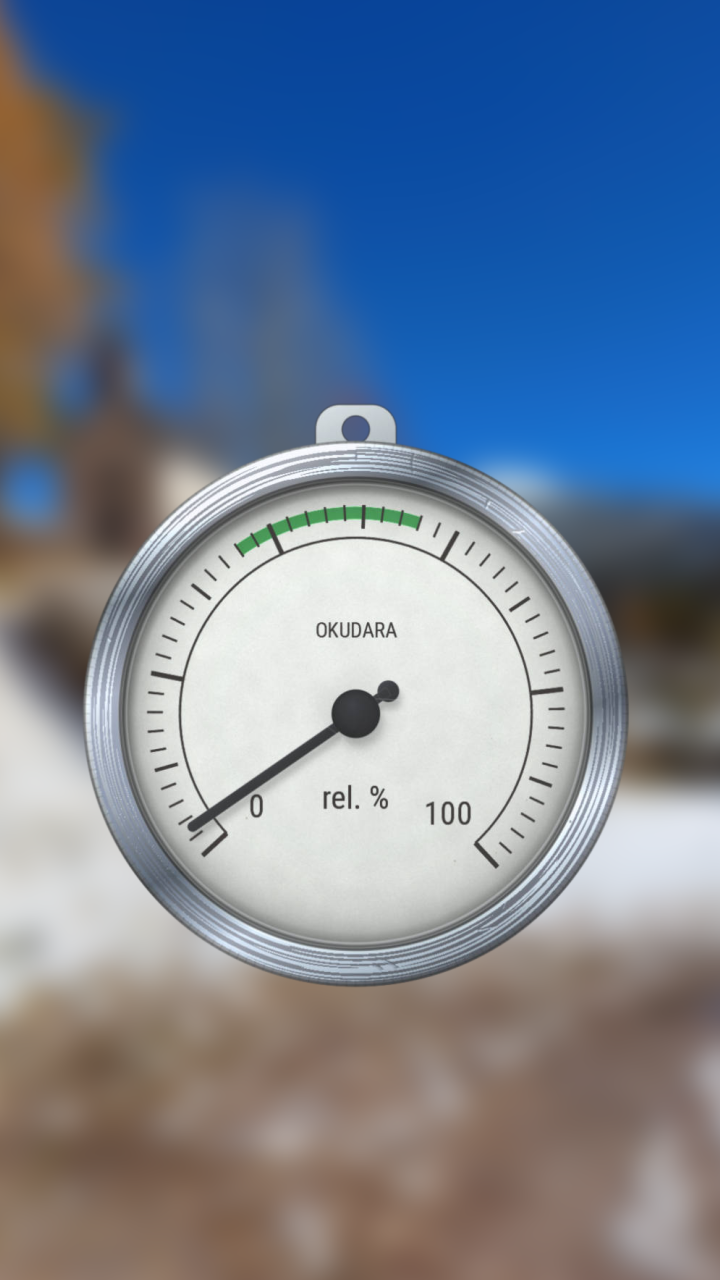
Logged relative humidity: 3 %
